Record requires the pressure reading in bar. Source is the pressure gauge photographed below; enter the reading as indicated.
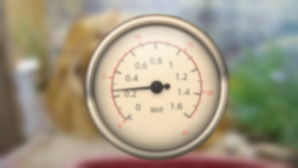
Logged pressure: 0.25 bar
